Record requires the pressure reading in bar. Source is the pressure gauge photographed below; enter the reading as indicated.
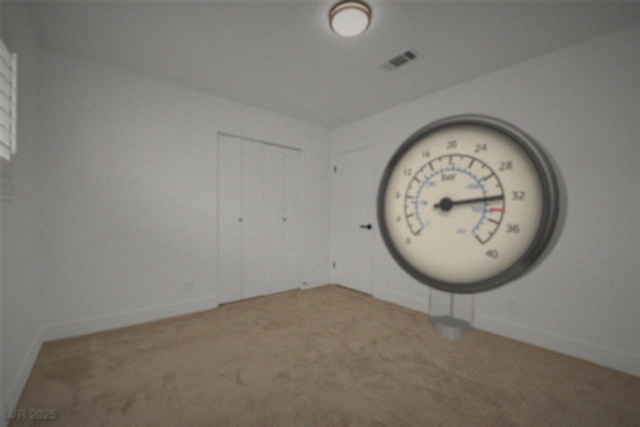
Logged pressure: 32 bar
